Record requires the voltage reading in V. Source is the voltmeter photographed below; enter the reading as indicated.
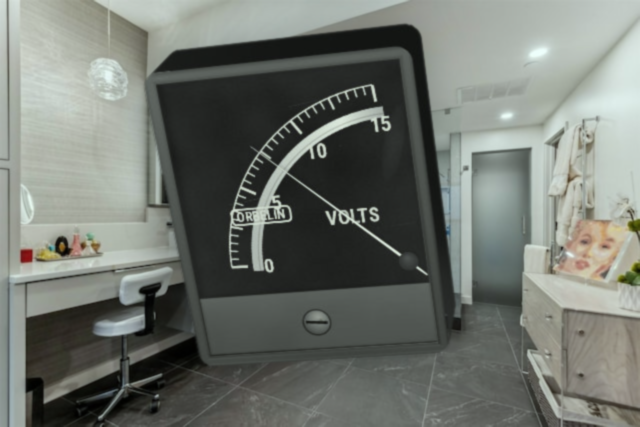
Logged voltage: 7.5 V
